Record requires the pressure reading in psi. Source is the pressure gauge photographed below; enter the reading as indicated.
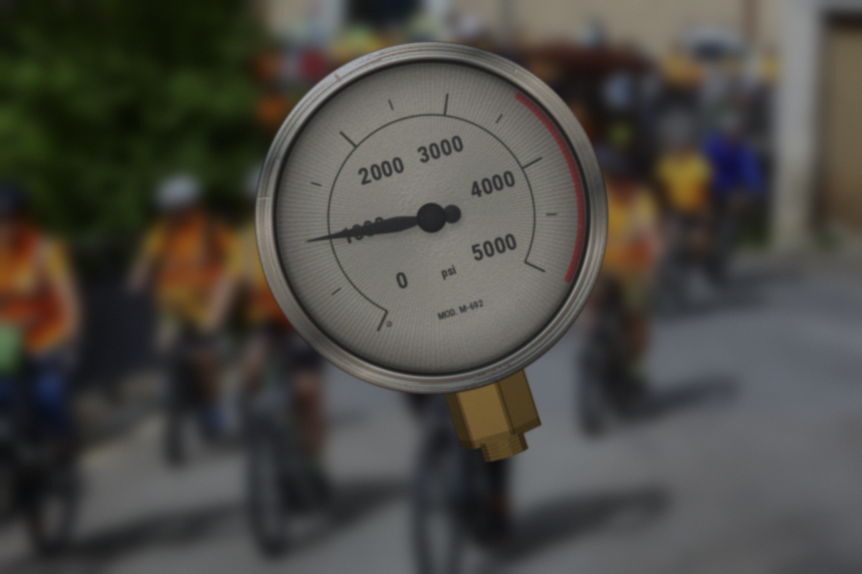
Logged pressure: 1000 psi
